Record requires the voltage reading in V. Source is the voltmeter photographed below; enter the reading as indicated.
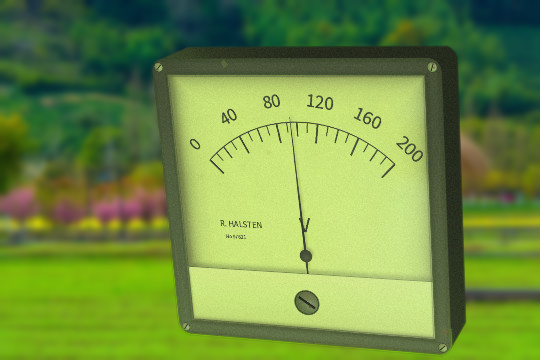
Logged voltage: 95 V
